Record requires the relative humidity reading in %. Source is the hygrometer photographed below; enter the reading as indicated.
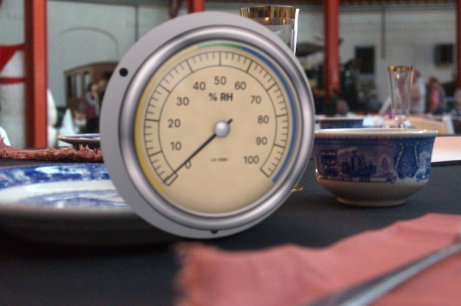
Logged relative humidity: 2 %
